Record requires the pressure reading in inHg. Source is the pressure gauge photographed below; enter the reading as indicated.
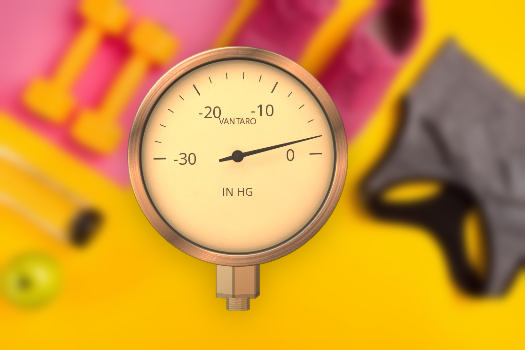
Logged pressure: -2 inHg
